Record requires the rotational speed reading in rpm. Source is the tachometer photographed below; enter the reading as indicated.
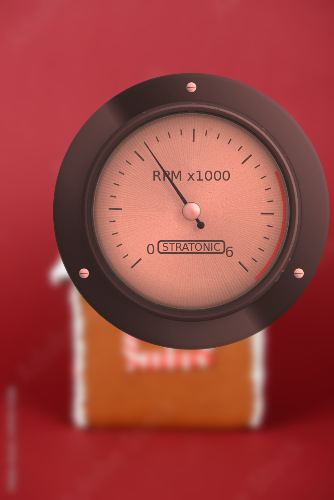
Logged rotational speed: 2200 rpm
